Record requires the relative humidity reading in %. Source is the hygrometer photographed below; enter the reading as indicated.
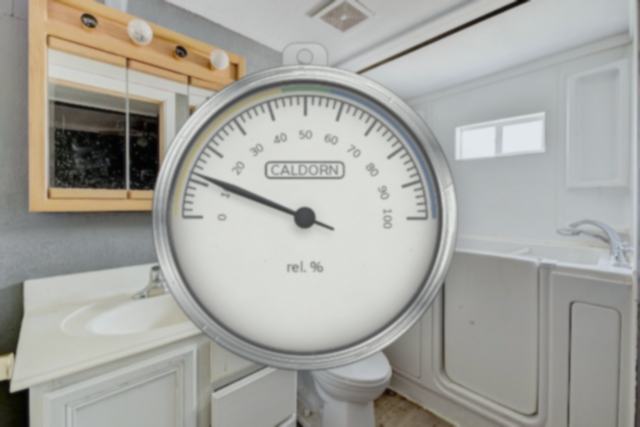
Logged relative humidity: 12 %
